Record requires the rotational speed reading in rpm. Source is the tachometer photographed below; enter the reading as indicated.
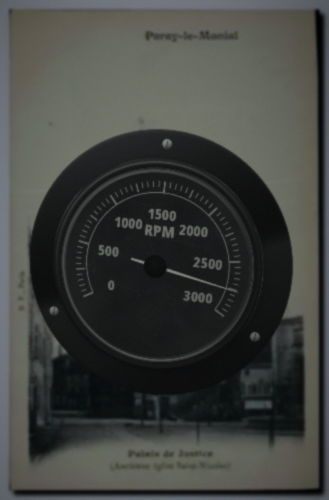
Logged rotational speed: 2750 rpm
